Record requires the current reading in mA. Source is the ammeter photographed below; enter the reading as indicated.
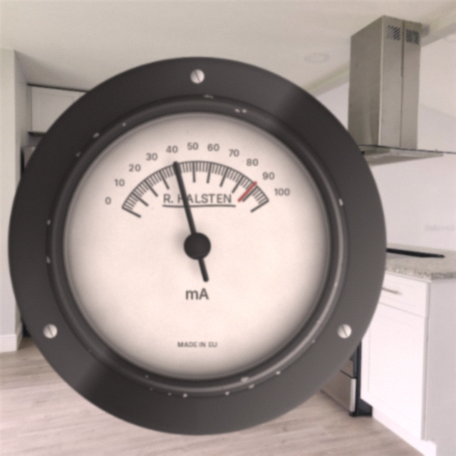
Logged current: 40 mA
